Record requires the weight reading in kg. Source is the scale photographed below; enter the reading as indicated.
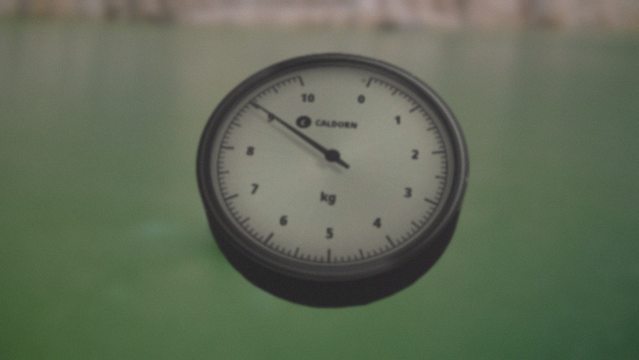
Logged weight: 9 kg
